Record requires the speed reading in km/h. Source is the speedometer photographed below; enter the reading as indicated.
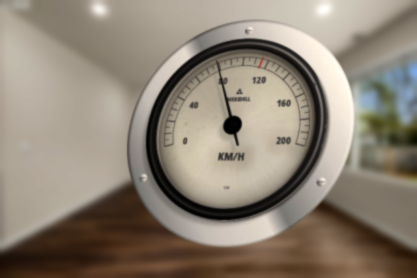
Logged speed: 80 km/h
